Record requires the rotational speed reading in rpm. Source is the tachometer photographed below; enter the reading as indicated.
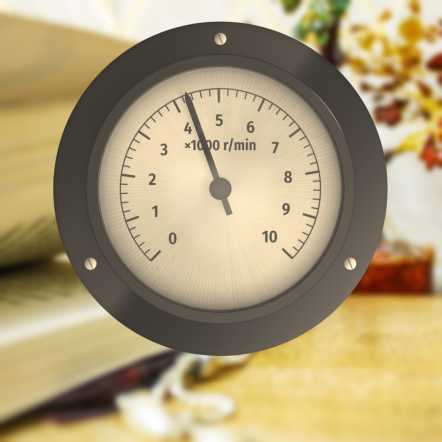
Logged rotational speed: 4300 rpm
